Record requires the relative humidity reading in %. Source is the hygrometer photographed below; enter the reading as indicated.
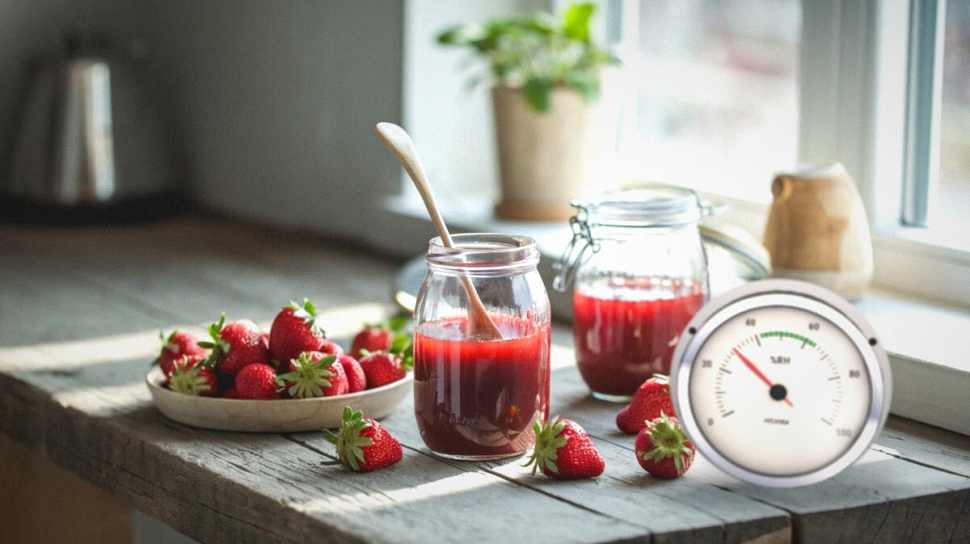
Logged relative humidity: 30 %
